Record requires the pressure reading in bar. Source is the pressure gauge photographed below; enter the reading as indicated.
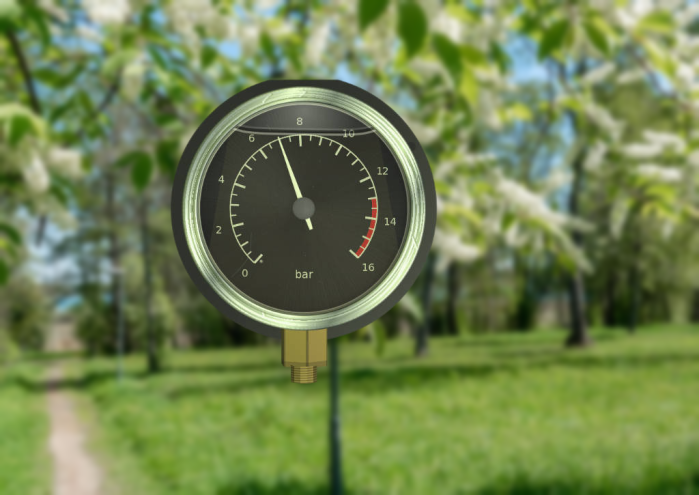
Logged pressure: 7 bar
